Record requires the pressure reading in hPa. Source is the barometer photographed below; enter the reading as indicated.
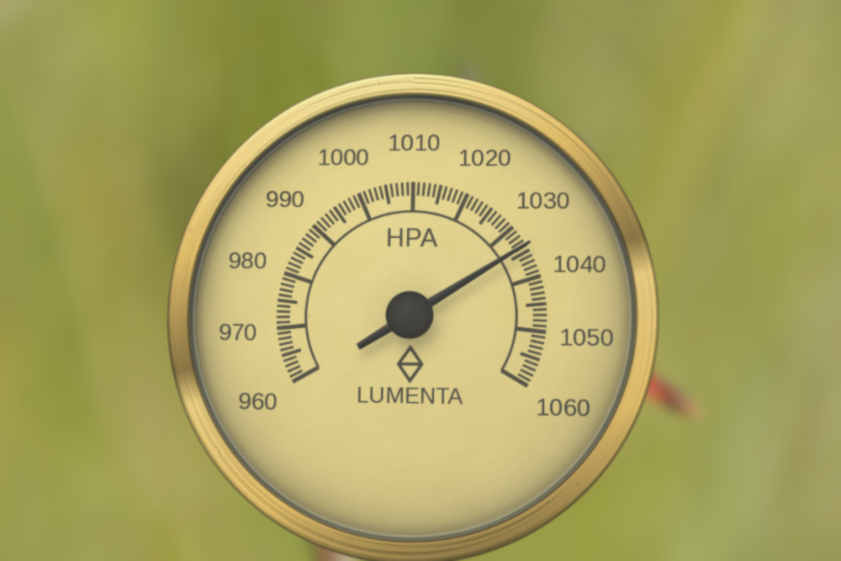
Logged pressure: 1034 hPa
